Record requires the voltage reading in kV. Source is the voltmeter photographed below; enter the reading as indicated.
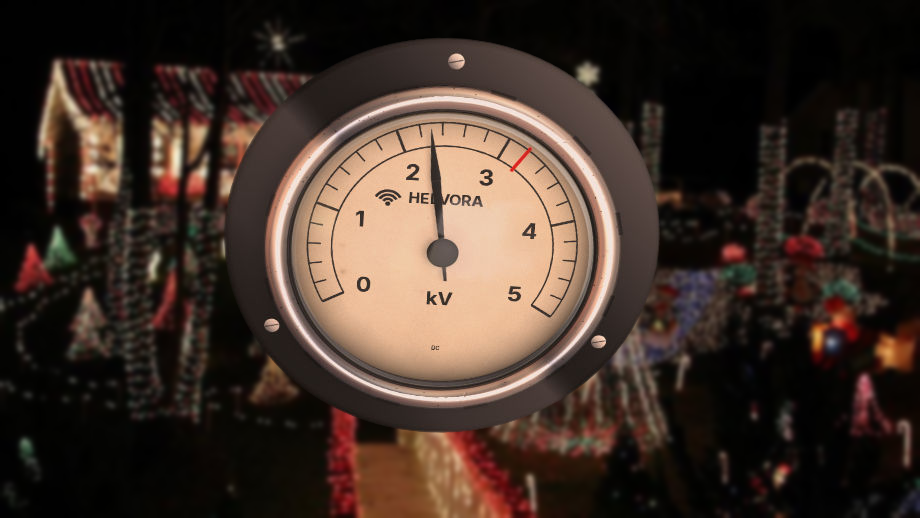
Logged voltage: 2.3 kV
